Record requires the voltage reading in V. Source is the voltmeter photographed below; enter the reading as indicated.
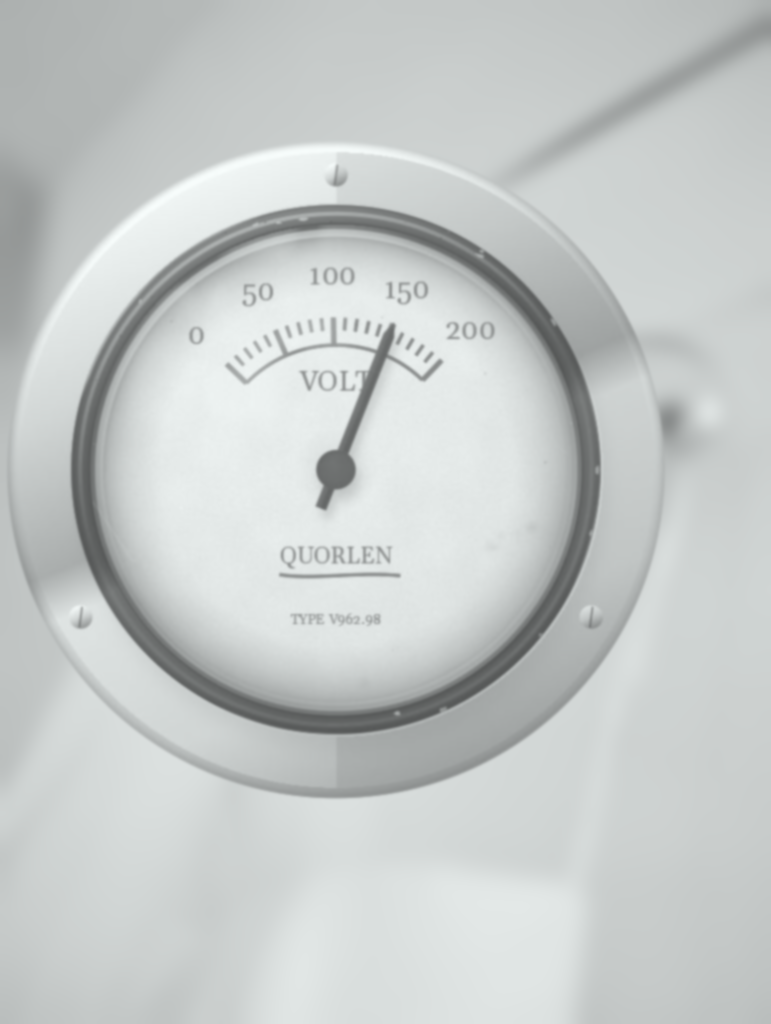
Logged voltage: 150 V
